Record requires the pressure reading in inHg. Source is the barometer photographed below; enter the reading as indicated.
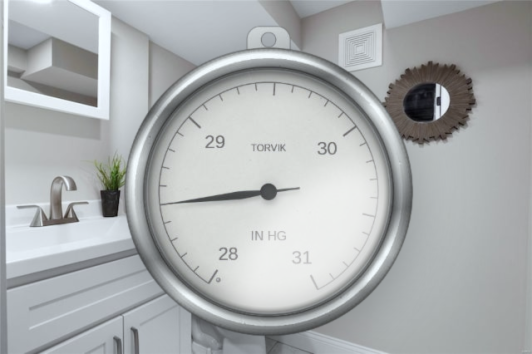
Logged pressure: 28.5 inHg
